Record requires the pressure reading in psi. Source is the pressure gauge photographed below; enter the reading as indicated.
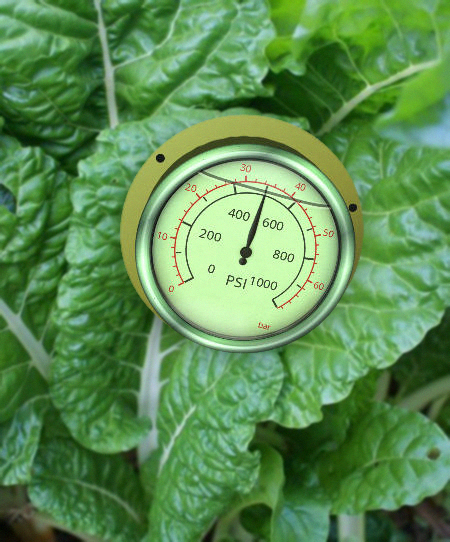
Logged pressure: 500 psi
